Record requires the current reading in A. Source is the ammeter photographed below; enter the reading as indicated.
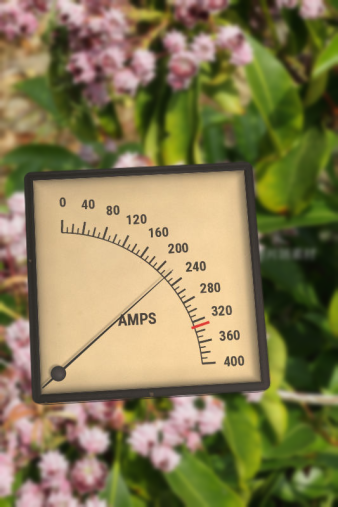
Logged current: 220 A
